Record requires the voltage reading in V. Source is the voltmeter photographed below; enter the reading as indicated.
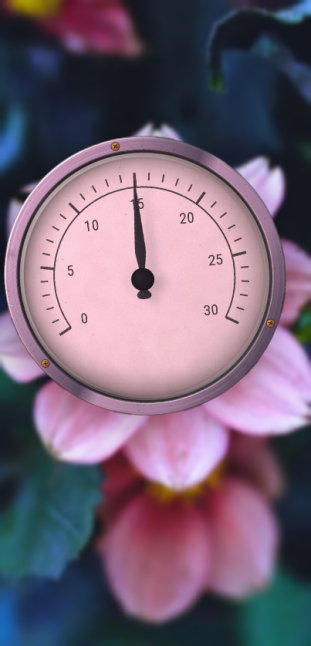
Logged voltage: 15 V
